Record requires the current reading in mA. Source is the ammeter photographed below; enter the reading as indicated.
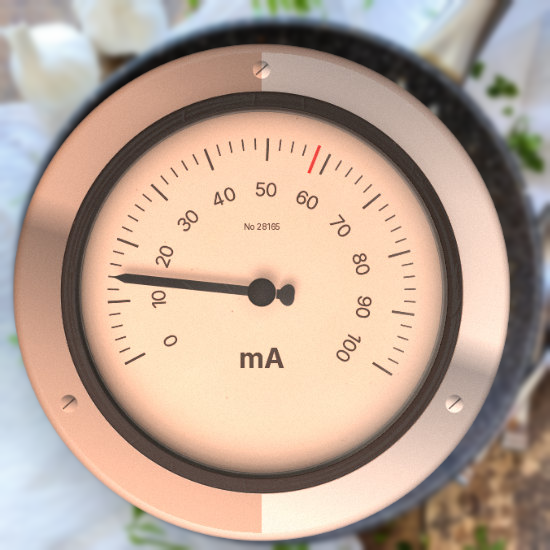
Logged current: 14 mA
